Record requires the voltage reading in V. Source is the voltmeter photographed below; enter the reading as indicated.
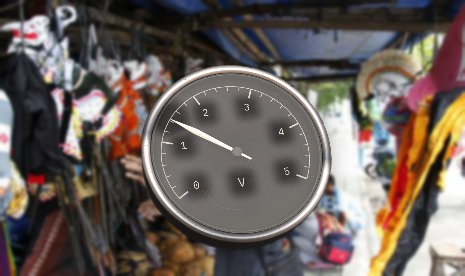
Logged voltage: 1.4 V
